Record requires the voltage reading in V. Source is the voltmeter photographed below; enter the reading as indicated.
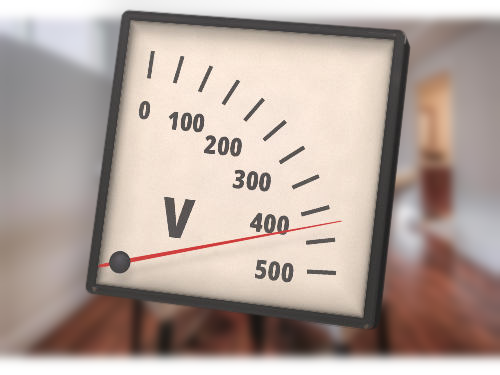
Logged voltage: 425 V
